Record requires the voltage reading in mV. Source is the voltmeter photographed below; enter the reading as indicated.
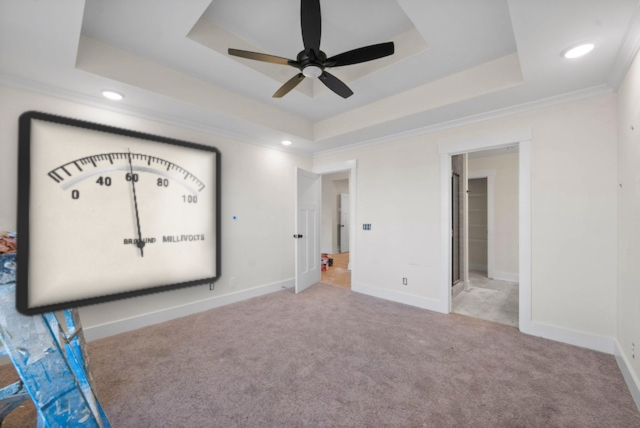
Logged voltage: 60 mV
